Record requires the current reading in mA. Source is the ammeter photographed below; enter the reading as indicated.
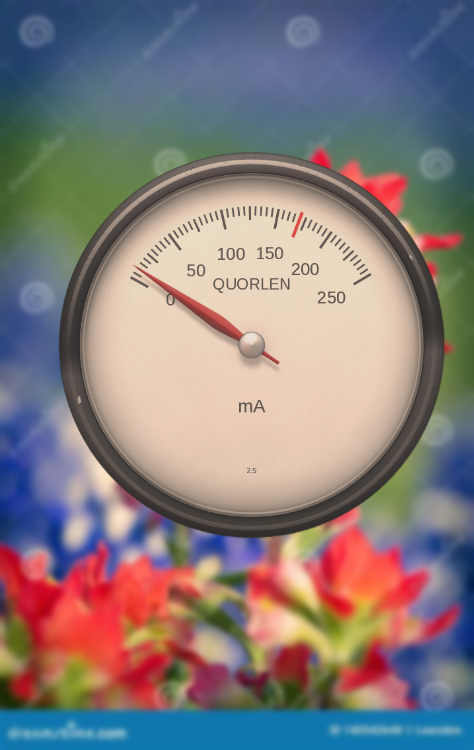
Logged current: 10 mA
